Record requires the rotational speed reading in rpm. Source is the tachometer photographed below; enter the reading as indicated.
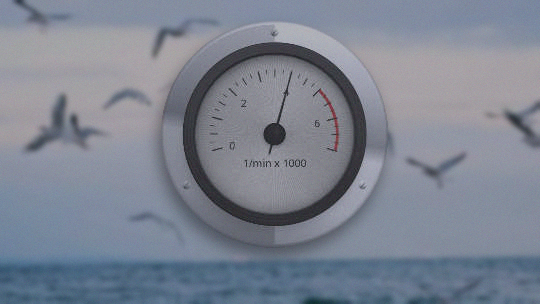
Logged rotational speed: 4000 rpm
